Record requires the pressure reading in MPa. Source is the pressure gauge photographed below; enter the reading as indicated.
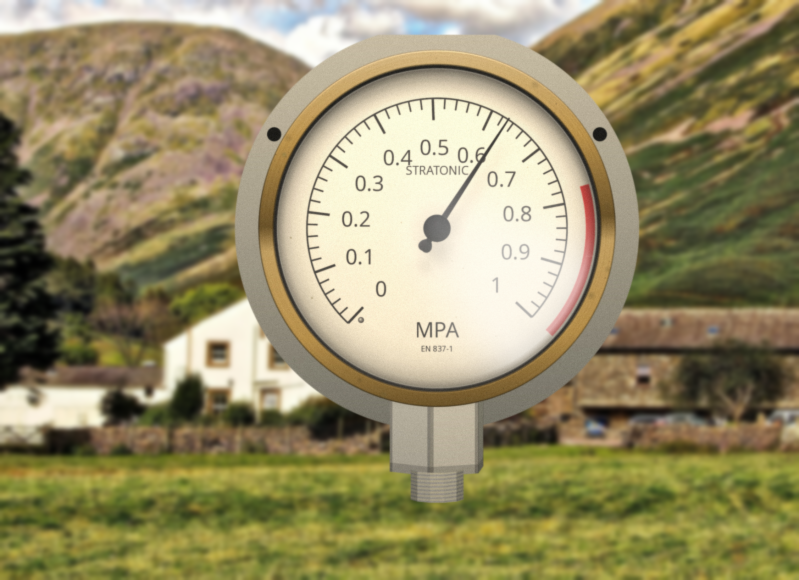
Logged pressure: 0.63 MPa
